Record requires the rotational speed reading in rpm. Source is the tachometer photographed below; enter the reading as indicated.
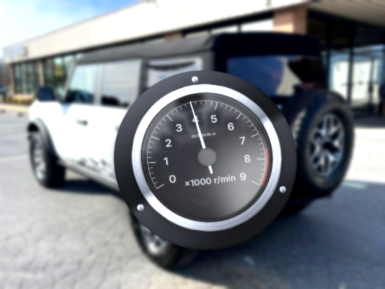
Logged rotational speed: 4000 rpm
